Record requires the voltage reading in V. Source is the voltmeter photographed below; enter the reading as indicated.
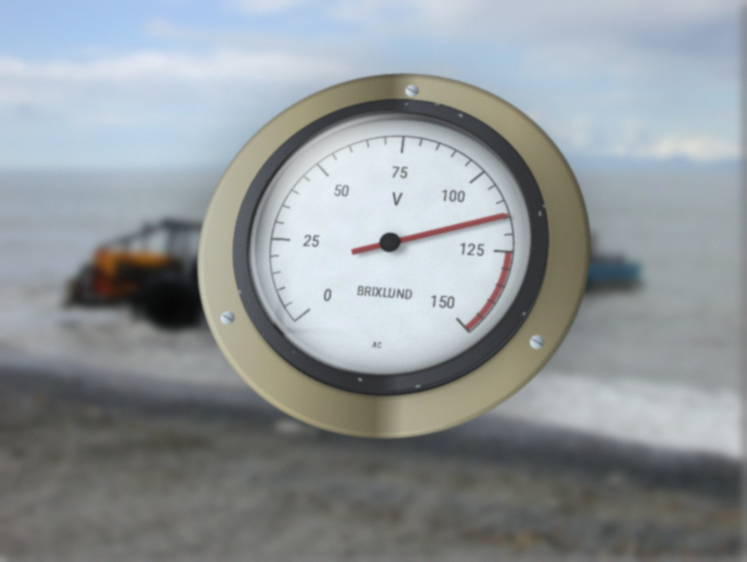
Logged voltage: 115 V
